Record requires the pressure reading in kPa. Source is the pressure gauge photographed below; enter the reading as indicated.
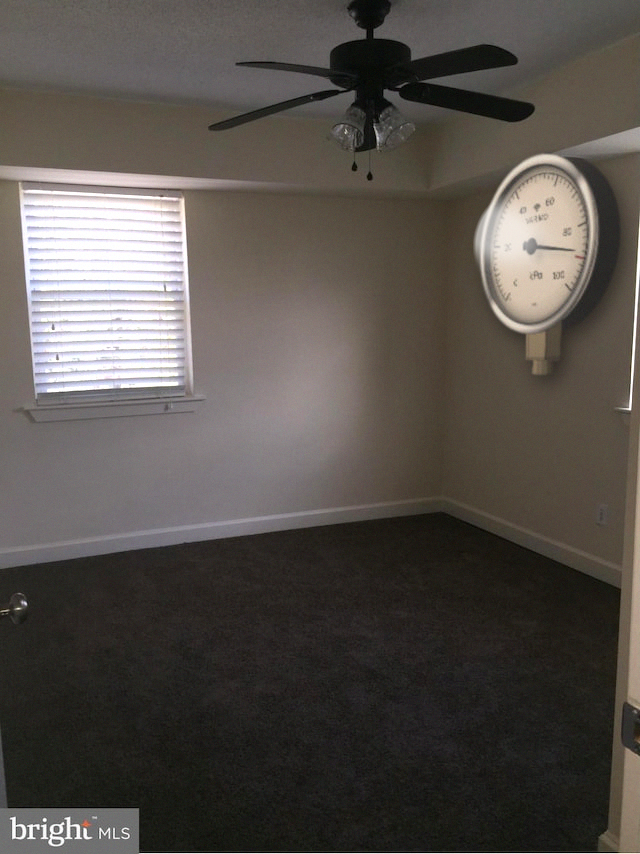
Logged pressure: 88 kPa
